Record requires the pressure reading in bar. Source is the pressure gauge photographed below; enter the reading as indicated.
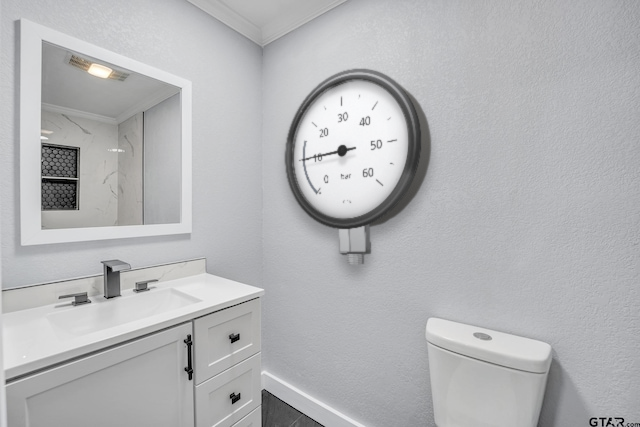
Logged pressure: 10 bar
